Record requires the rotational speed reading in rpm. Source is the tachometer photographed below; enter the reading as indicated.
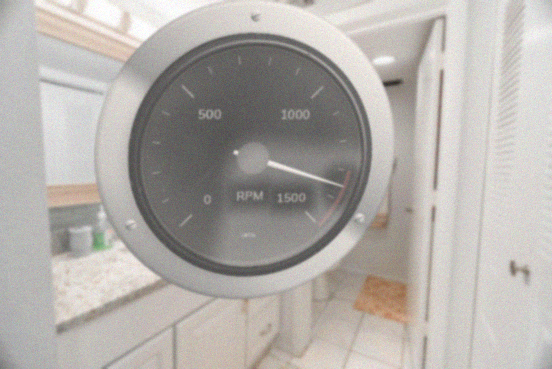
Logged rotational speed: 1350 rpm
